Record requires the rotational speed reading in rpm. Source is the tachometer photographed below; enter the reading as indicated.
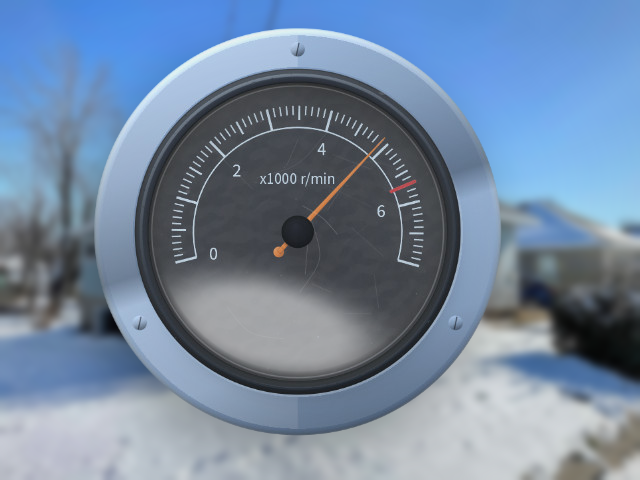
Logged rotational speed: 4900 rpm
